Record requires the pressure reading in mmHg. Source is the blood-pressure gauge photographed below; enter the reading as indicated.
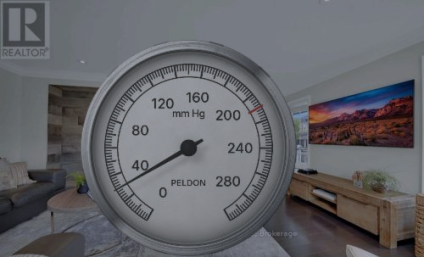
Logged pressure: 30 mmHg
